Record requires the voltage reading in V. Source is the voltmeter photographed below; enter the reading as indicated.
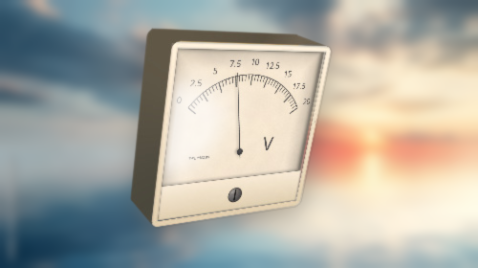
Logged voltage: 7.5 V
